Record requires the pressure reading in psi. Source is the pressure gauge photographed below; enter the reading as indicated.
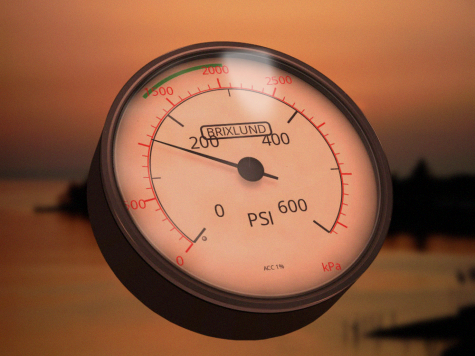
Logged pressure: 150 psi
